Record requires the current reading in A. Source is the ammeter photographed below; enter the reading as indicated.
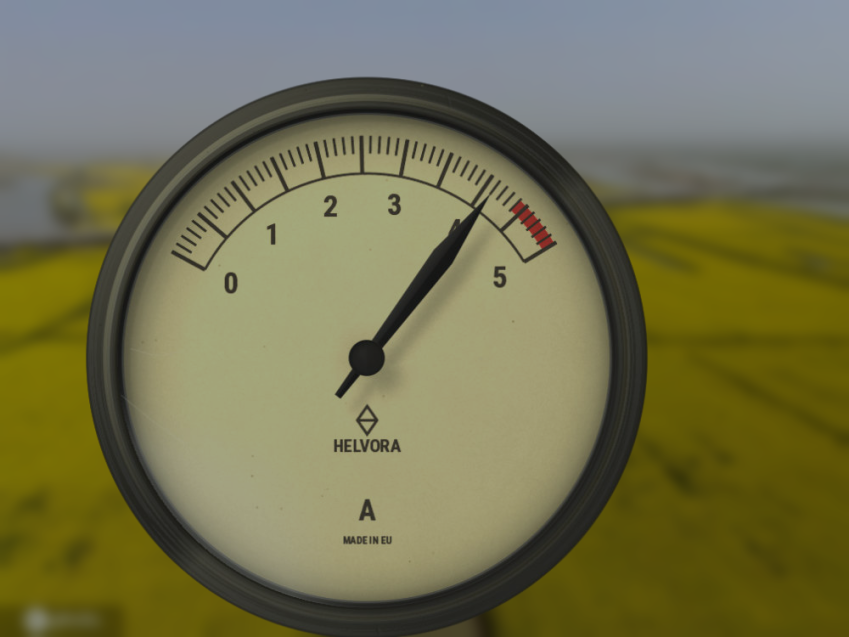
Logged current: 4.1 A
